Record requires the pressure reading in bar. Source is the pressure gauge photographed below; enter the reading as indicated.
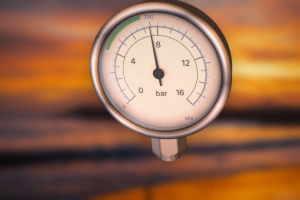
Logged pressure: 7.5 bar
